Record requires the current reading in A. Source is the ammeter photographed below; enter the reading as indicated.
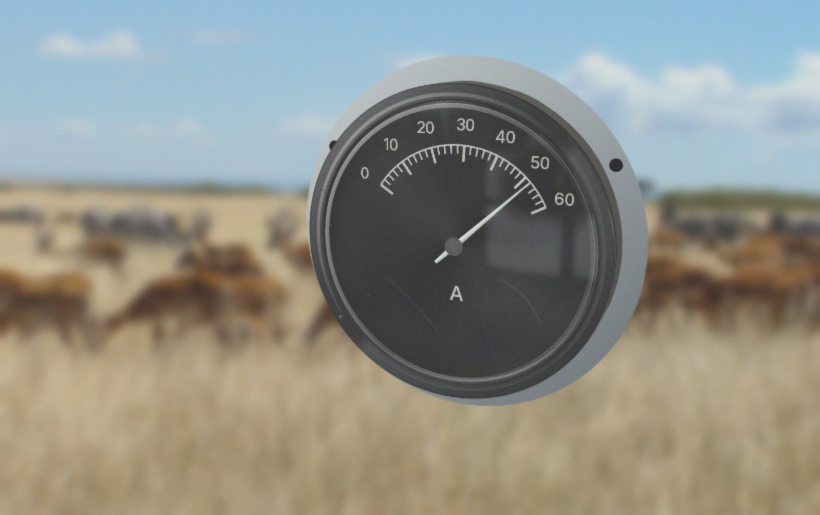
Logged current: 52 A
